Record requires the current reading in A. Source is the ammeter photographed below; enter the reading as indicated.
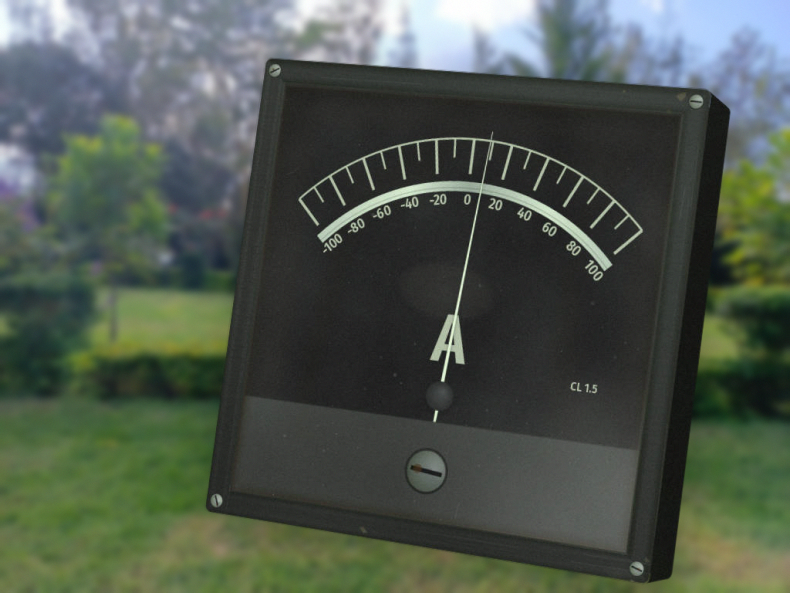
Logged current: 10 A
